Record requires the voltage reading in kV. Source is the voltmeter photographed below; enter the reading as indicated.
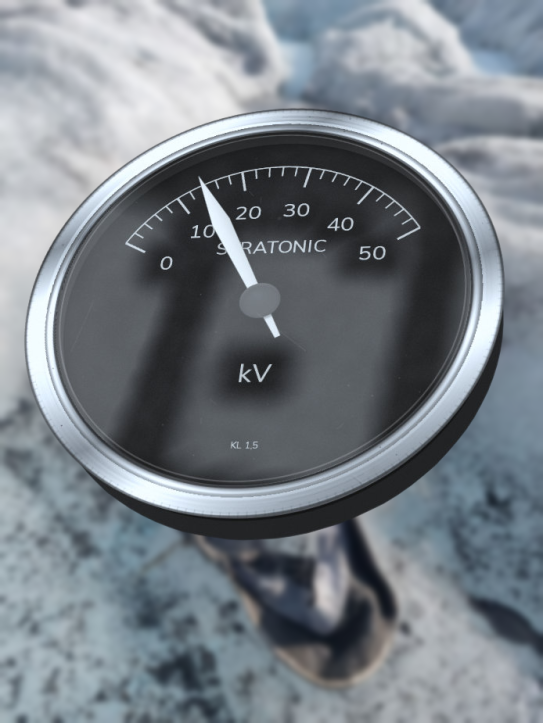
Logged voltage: 14 kV
